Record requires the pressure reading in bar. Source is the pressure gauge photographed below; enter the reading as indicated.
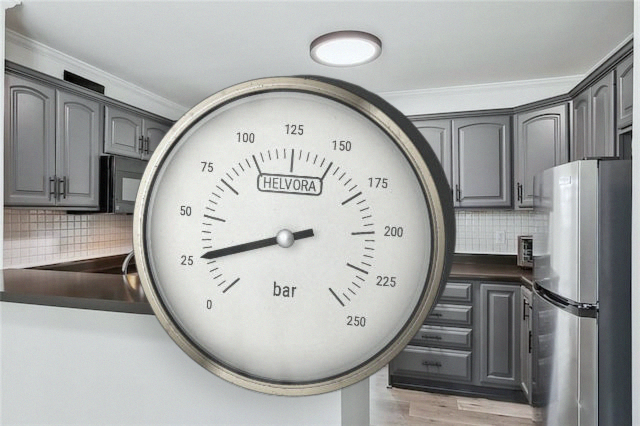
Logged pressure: 25 bar
